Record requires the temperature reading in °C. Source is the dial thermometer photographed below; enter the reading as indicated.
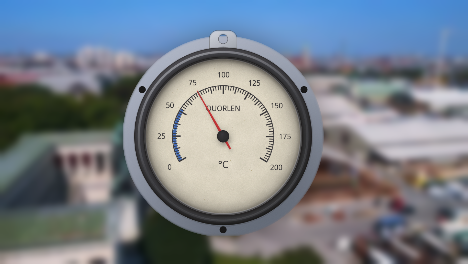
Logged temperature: 75 °C
